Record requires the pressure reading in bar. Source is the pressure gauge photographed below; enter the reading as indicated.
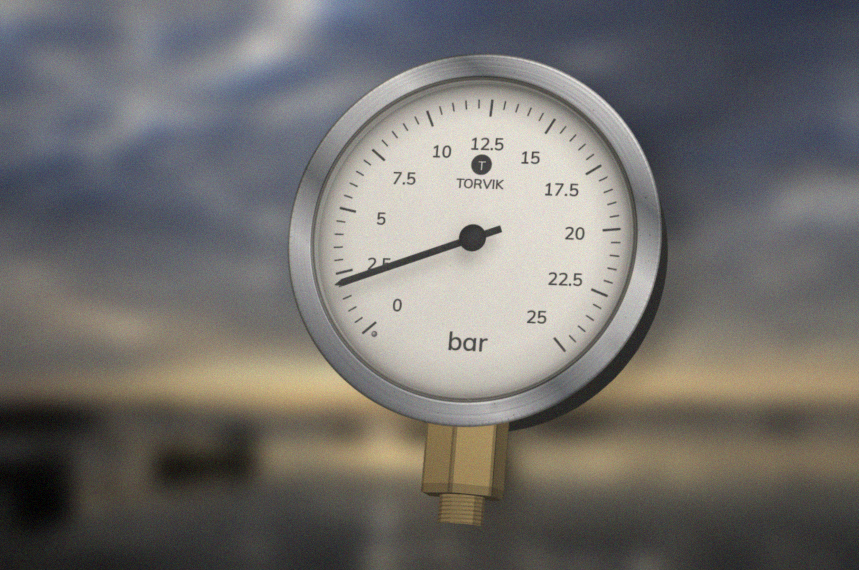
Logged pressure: 2 bar
